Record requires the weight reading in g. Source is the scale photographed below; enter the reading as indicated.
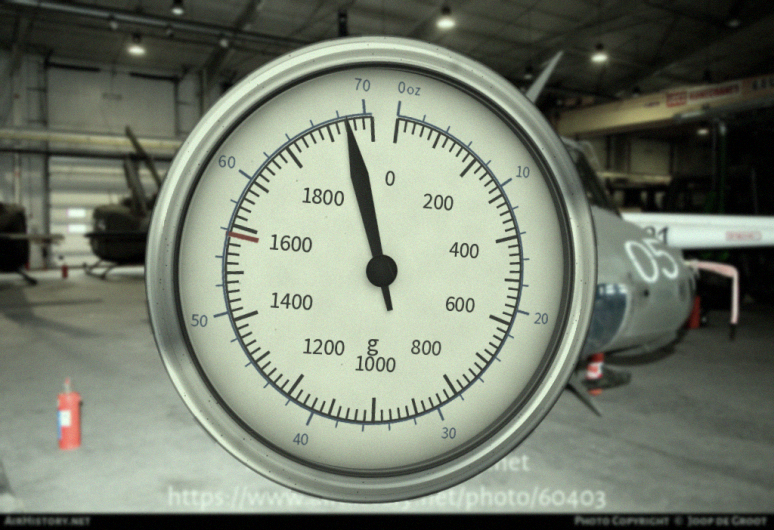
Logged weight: 1940 g
